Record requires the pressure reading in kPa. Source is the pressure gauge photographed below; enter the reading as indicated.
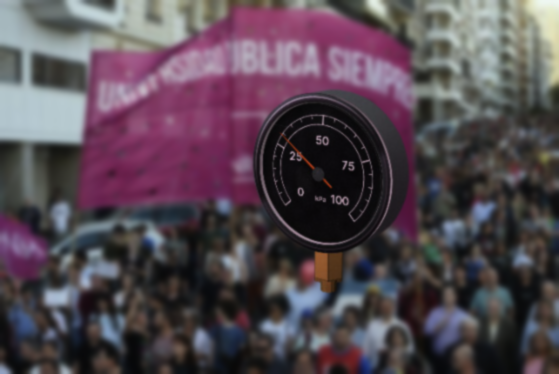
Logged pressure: 30 kPa
